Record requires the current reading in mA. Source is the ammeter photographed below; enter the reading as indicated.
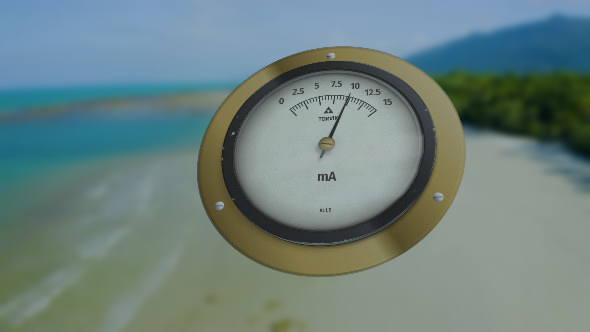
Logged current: 10 mA
